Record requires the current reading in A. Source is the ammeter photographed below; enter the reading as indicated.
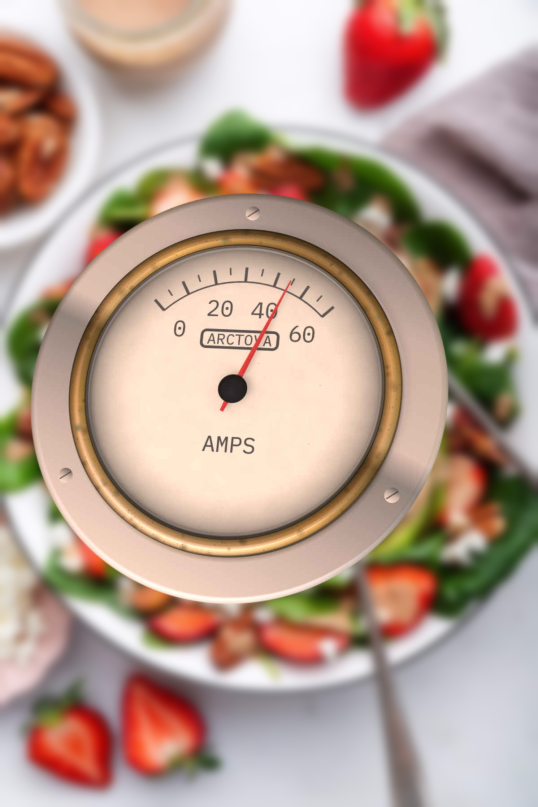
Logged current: 45 A
